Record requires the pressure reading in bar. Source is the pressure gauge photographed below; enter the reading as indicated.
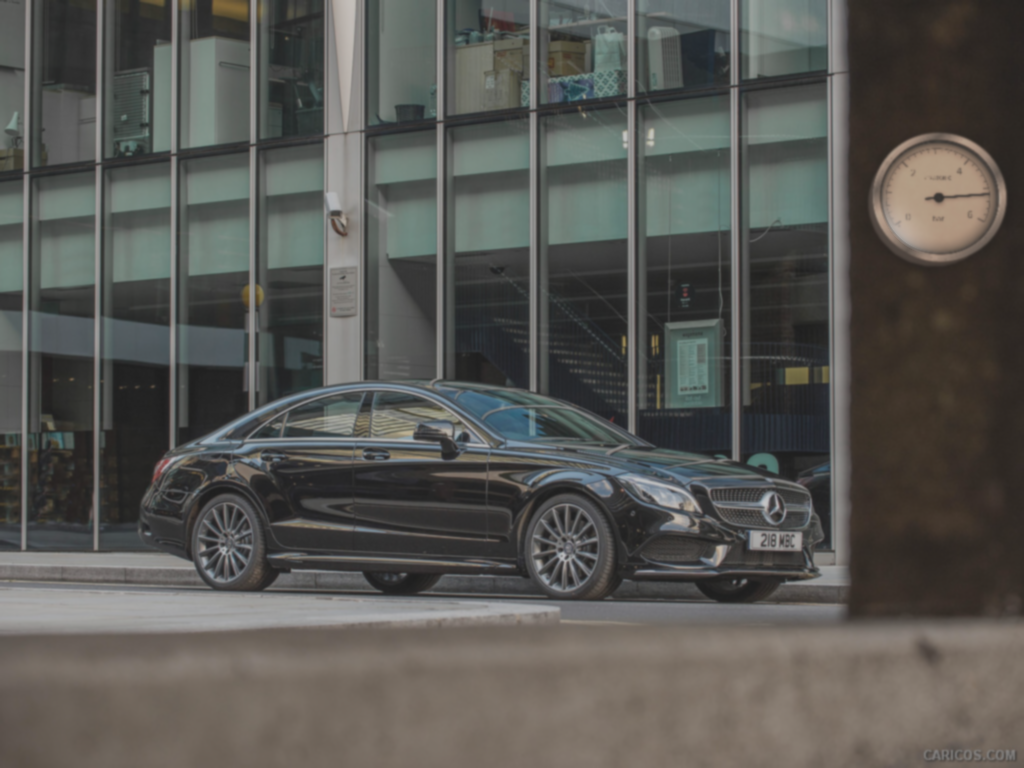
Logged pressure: 5.2 bar
